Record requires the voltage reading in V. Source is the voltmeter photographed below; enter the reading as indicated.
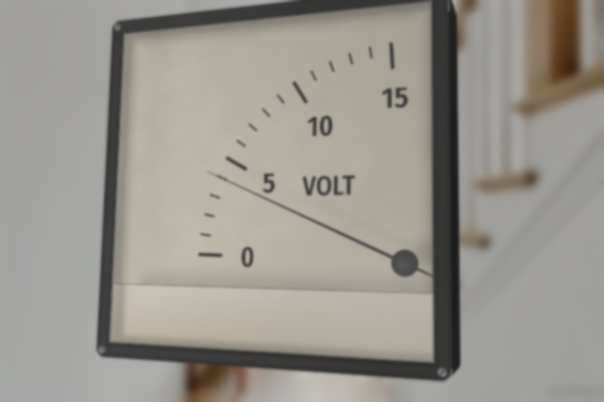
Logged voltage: 4 V
